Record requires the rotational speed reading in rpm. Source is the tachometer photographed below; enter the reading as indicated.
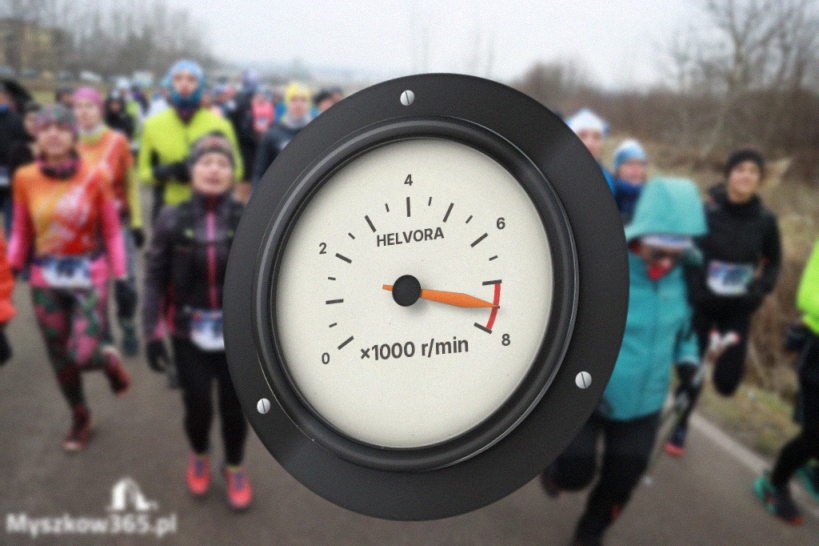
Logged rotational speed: 7500 rpm
